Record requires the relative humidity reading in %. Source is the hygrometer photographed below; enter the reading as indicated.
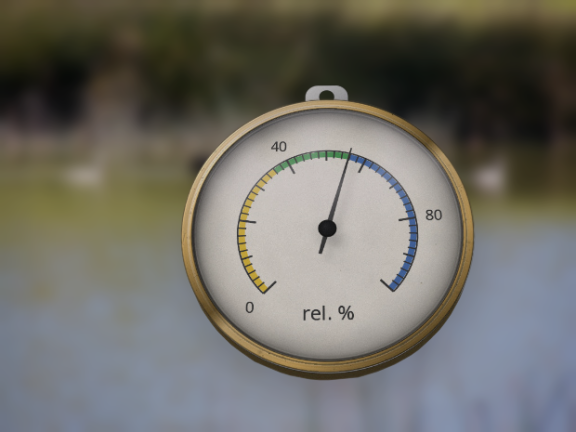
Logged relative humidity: 56 %
